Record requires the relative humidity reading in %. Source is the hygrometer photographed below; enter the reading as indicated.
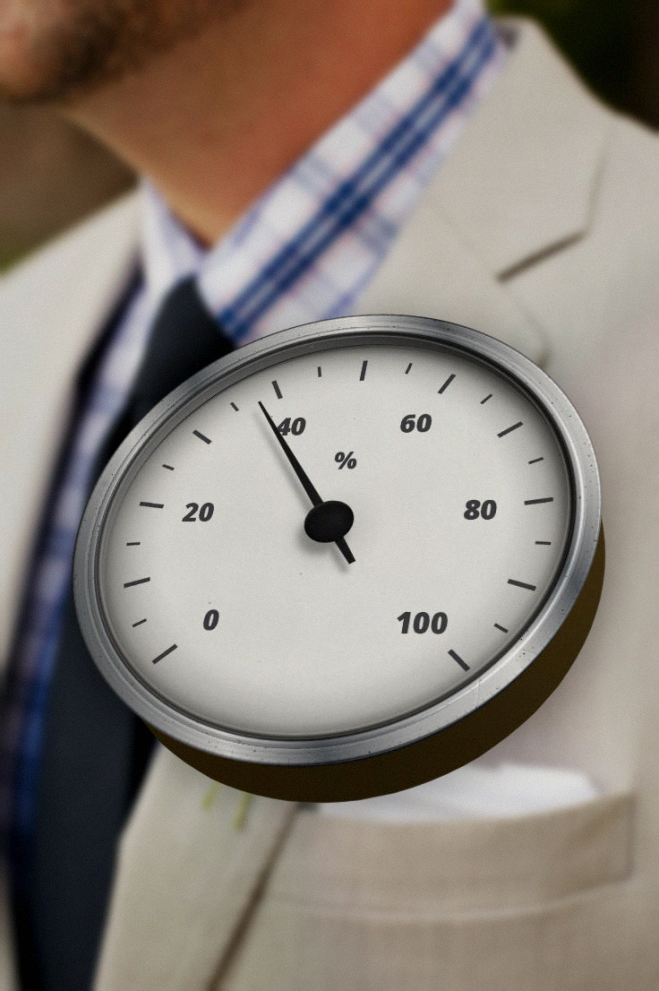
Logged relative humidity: 37.5 %
